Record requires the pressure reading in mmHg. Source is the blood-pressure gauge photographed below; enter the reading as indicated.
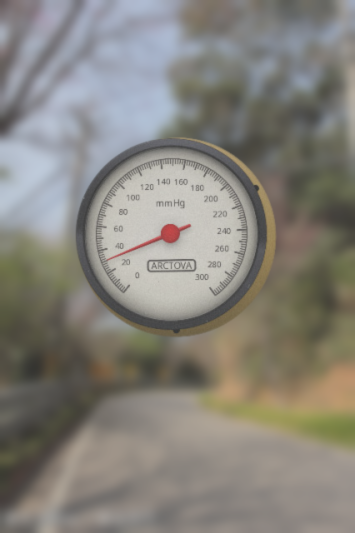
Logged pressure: 30 mmHg
